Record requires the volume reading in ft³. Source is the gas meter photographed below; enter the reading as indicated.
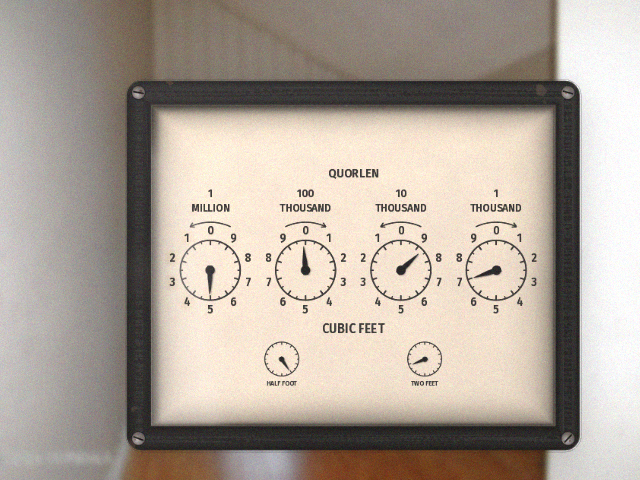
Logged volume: 498700 ft³
